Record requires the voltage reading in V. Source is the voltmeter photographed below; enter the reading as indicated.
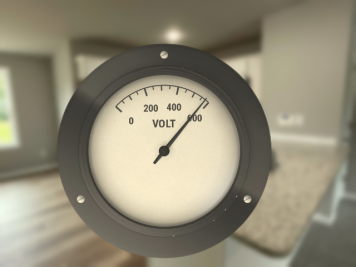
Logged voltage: 575 V
